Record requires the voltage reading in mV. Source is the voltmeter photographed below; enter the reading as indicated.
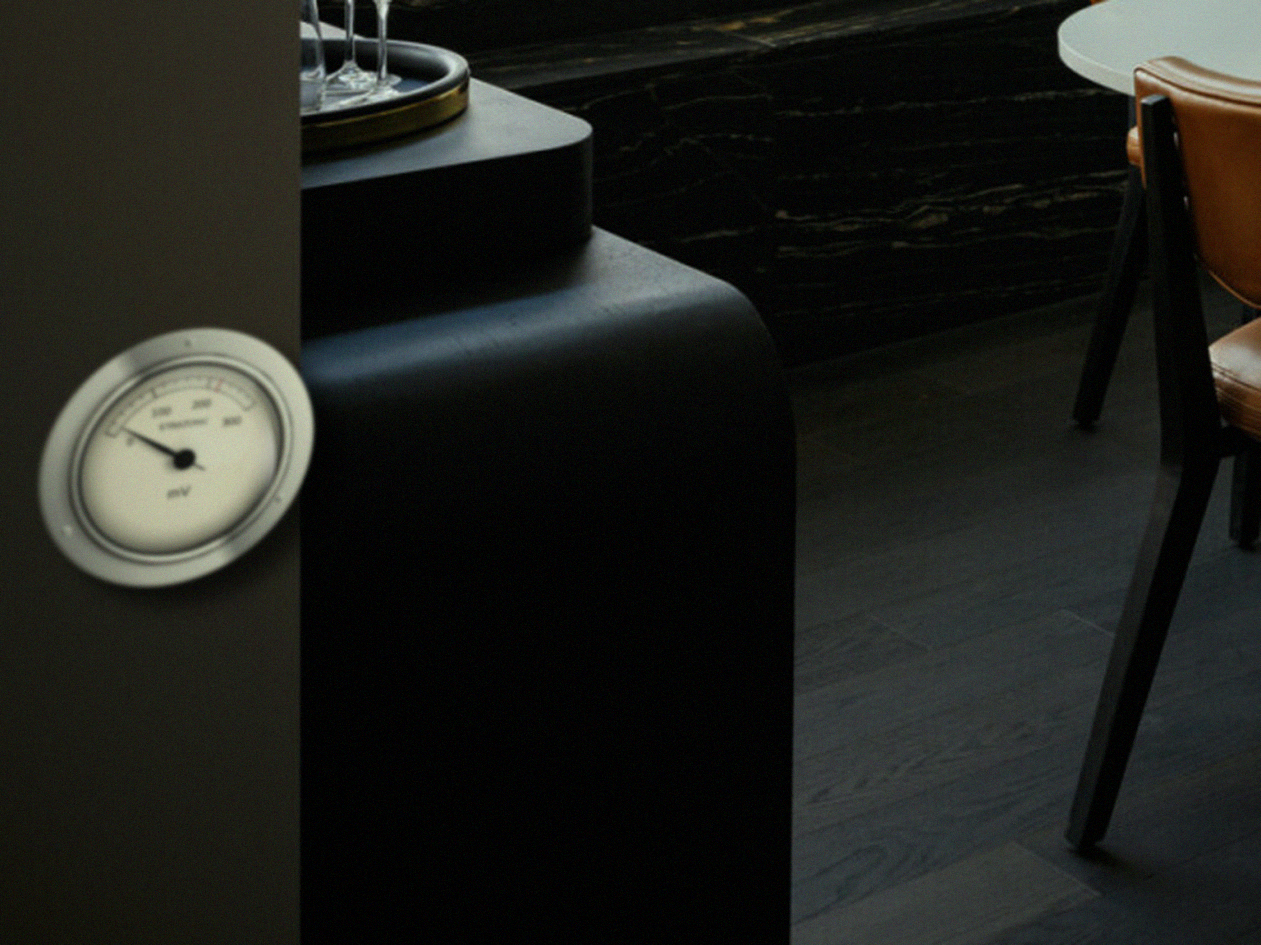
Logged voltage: 20 mV
